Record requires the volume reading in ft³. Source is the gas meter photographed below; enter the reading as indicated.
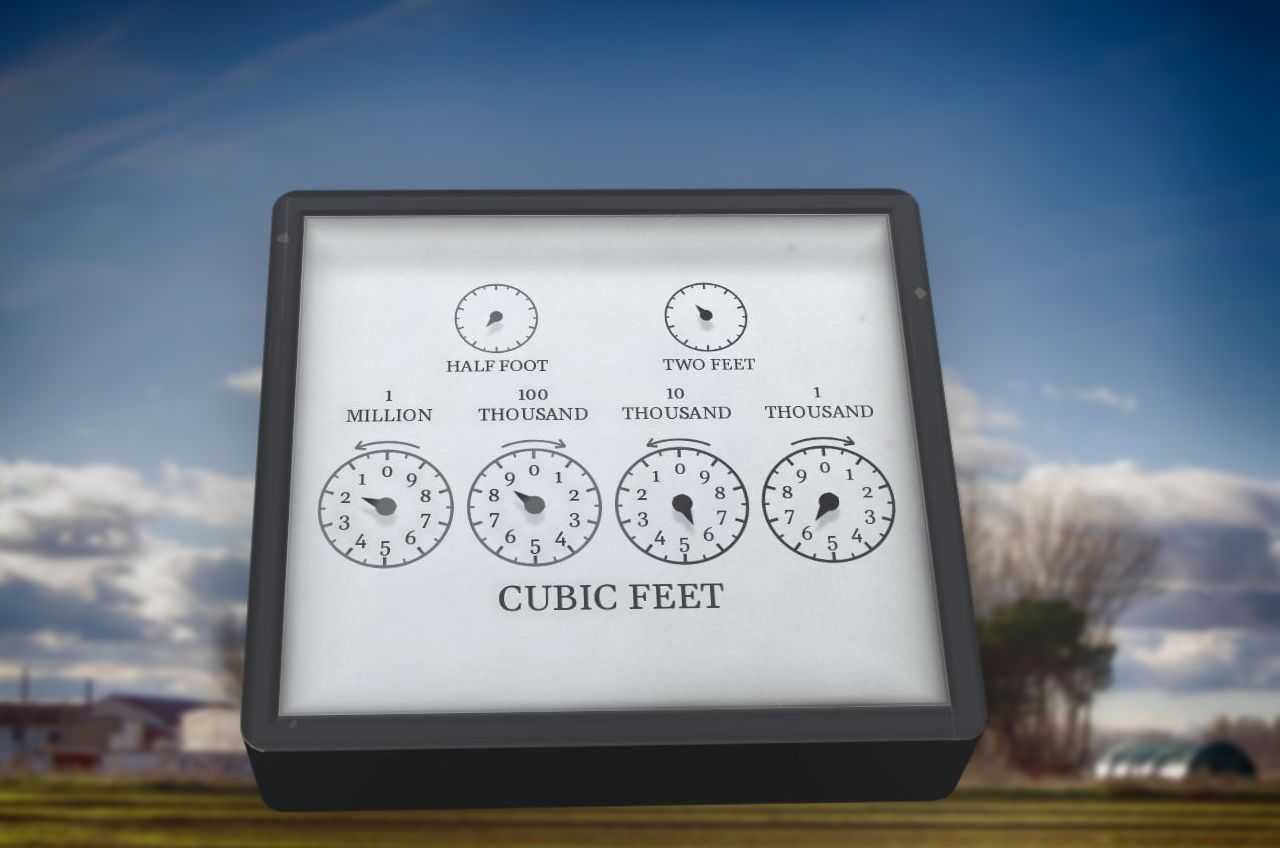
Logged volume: 185600 ft³
